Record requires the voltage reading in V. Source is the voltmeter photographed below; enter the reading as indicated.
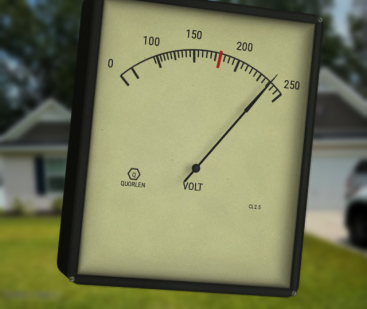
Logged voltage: 235 V
